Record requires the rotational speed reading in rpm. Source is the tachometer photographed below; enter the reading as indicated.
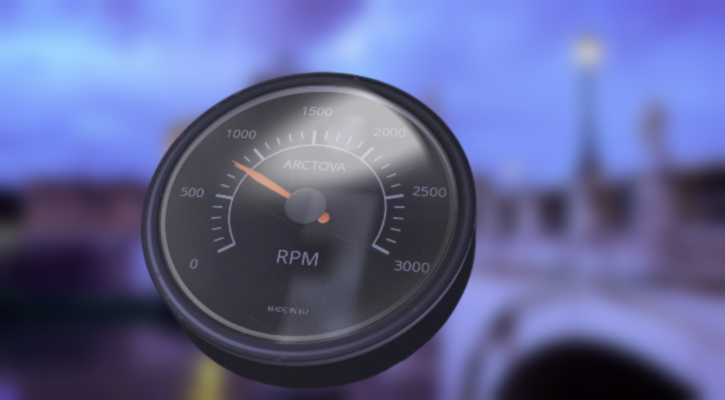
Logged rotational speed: 800 rpm
